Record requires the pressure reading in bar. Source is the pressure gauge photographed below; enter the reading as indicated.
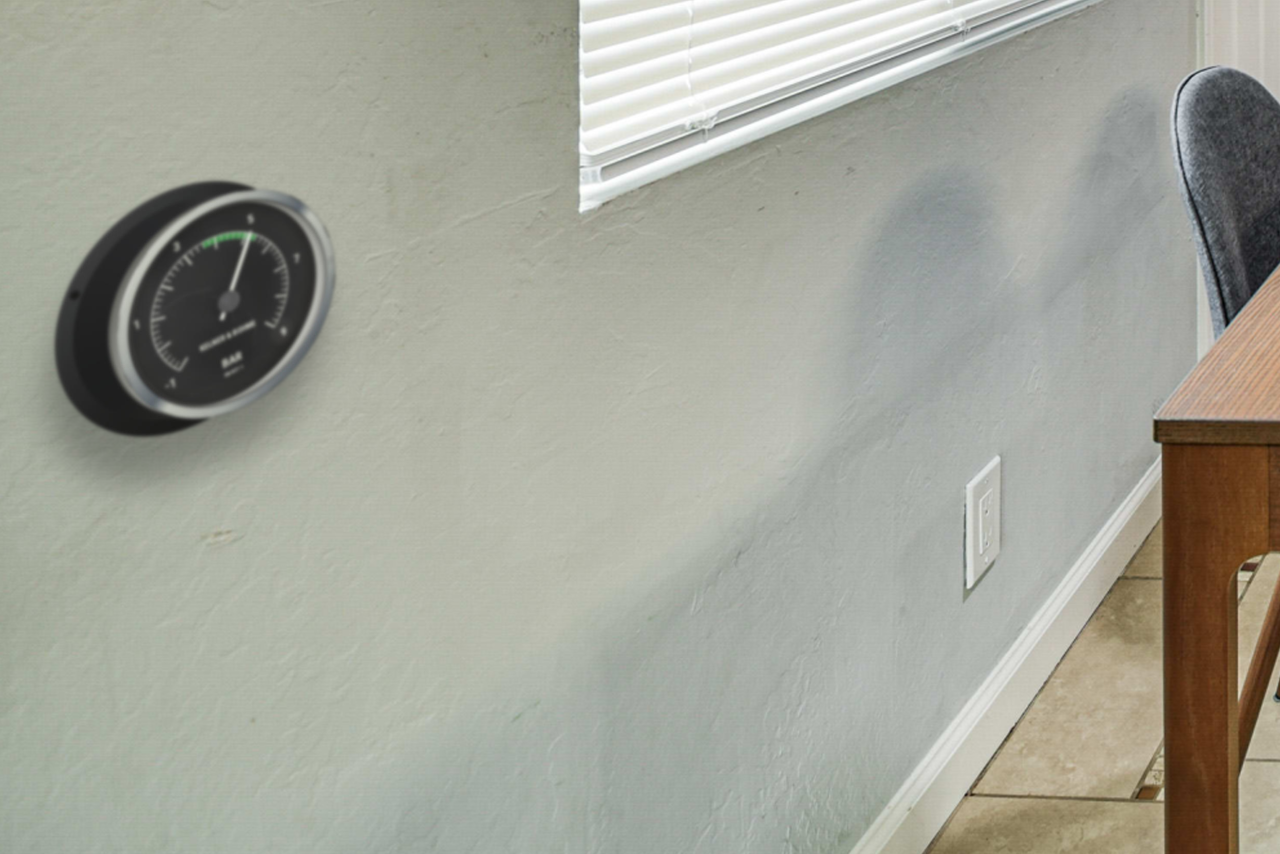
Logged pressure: 5 bar
